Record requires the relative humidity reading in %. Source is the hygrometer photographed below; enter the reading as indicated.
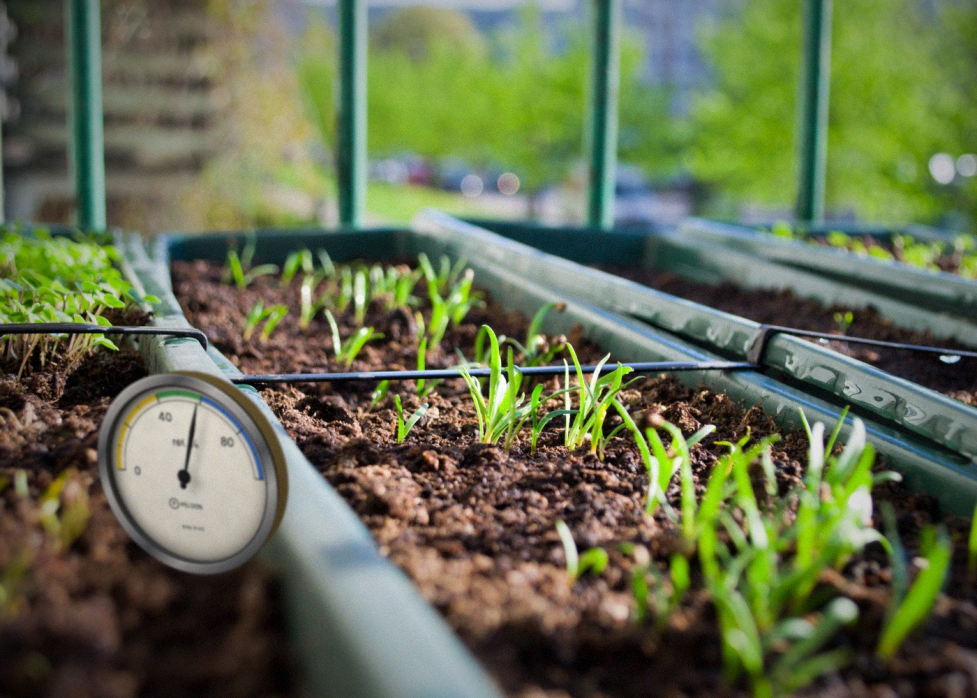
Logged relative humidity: 60 %
